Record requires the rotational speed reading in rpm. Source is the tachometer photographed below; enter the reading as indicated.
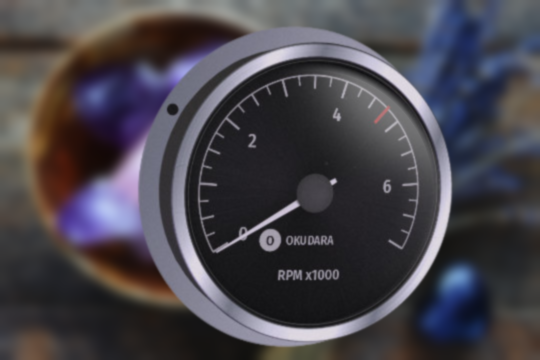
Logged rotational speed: 0 rpm
